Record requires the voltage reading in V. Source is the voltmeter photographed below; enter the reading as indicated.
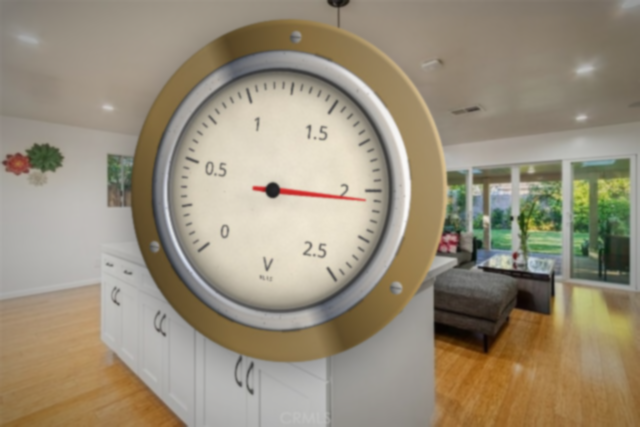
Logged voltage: 2.05 V
